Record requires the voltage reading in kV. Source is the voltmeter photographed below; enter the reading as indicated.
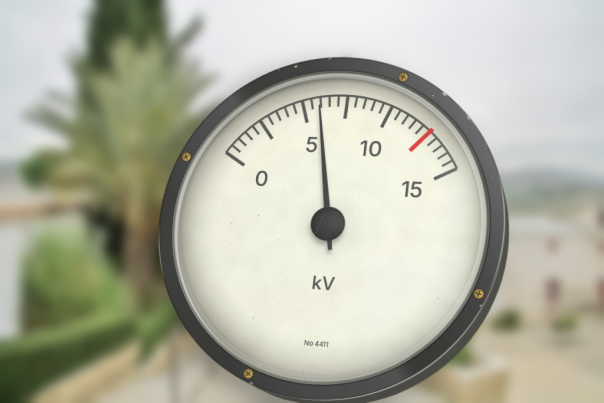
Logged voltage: 6 kV
